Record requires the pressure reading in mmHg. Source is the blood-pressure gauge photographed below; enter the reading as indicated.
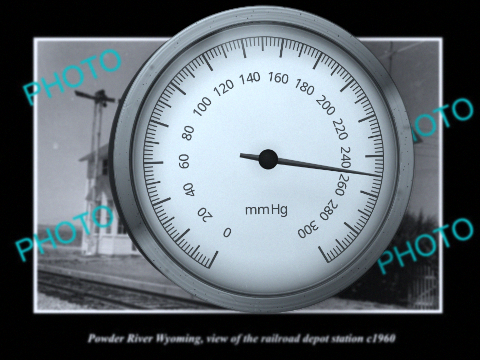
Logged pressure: 250 mmHg
